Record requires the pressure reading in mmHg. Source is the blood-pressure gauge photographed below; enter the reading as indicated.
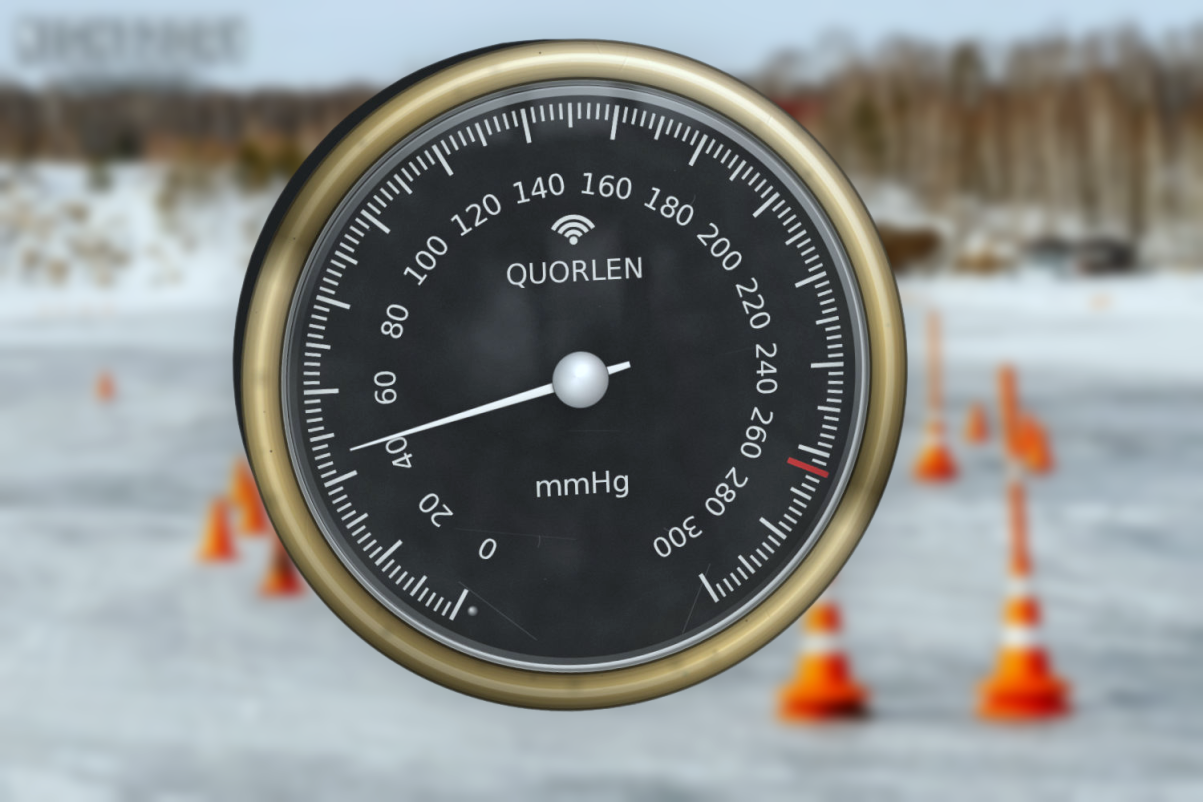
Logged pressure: 46 mmHg
